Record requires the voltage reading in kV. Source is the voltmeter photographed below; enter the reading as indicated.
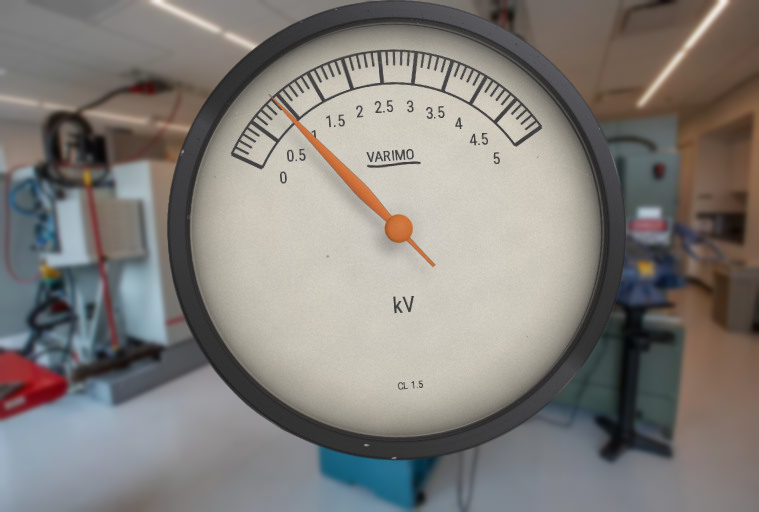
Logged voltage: 0.9 kV
